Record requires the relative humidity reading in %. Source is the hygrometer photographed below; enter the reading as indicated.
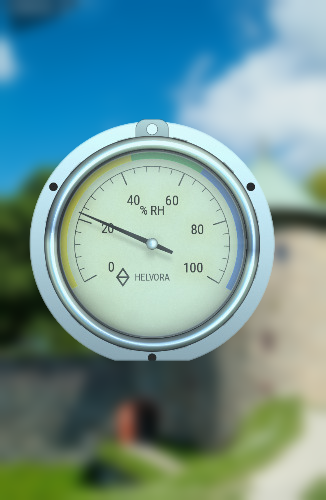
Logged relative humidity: 22 %
